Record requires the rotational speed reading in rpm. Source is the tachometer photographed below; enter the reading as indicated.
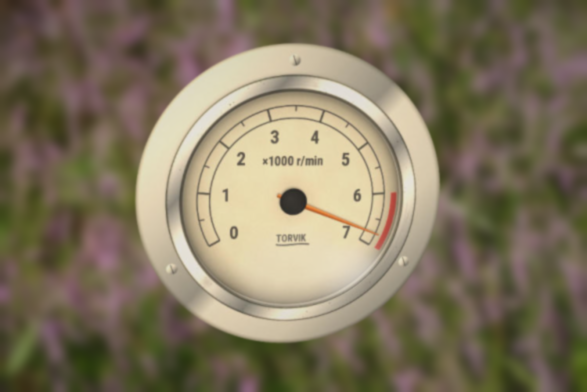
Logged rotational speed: 6750 rpm
